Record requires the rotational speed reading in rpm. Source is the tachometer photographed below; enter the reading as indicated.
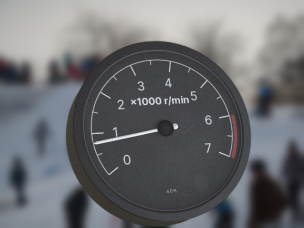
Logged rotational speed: 750 rpm
